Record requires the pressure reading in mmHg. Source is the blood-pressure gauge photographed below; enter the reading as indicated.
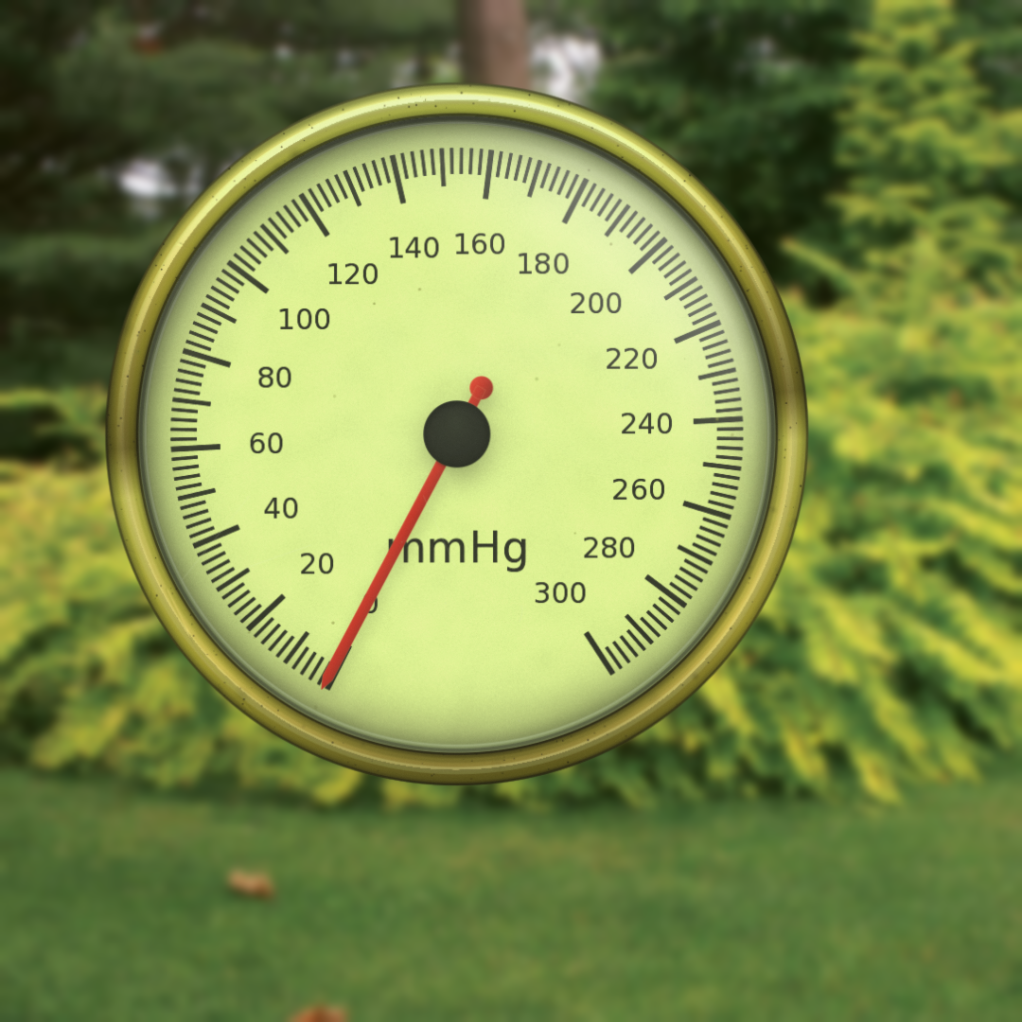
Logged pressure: 1 mmHg
